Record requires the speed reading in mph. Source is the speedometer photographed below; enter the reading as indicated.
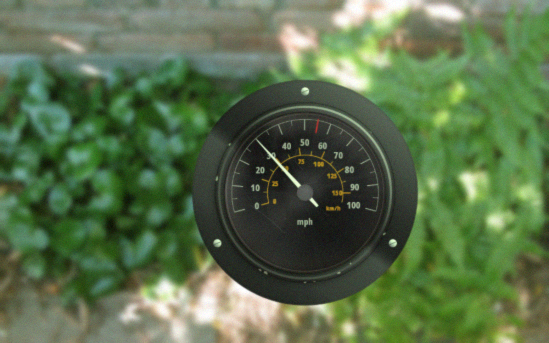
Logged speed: 30 mph
